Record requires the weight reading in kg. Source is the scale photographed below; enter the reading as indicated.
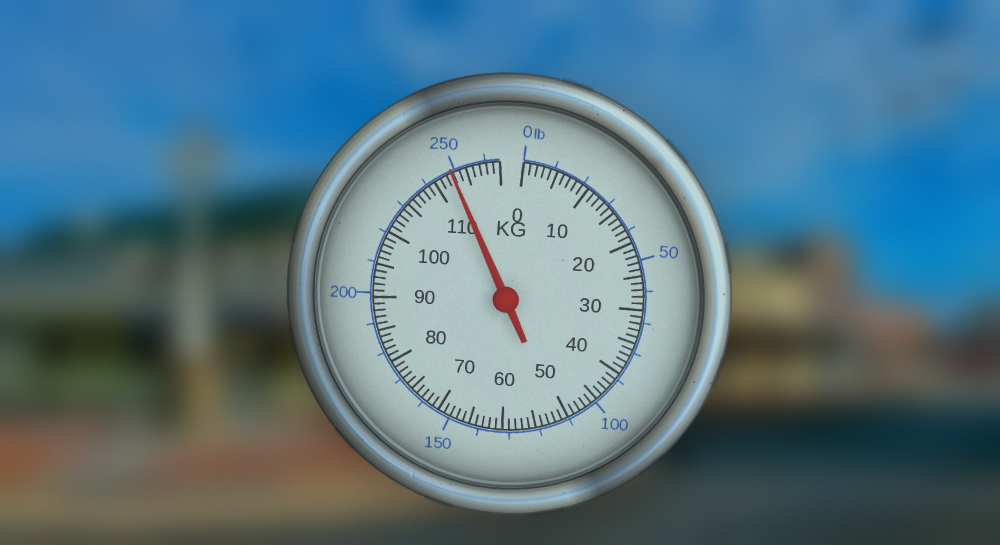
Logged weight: 113 kg
